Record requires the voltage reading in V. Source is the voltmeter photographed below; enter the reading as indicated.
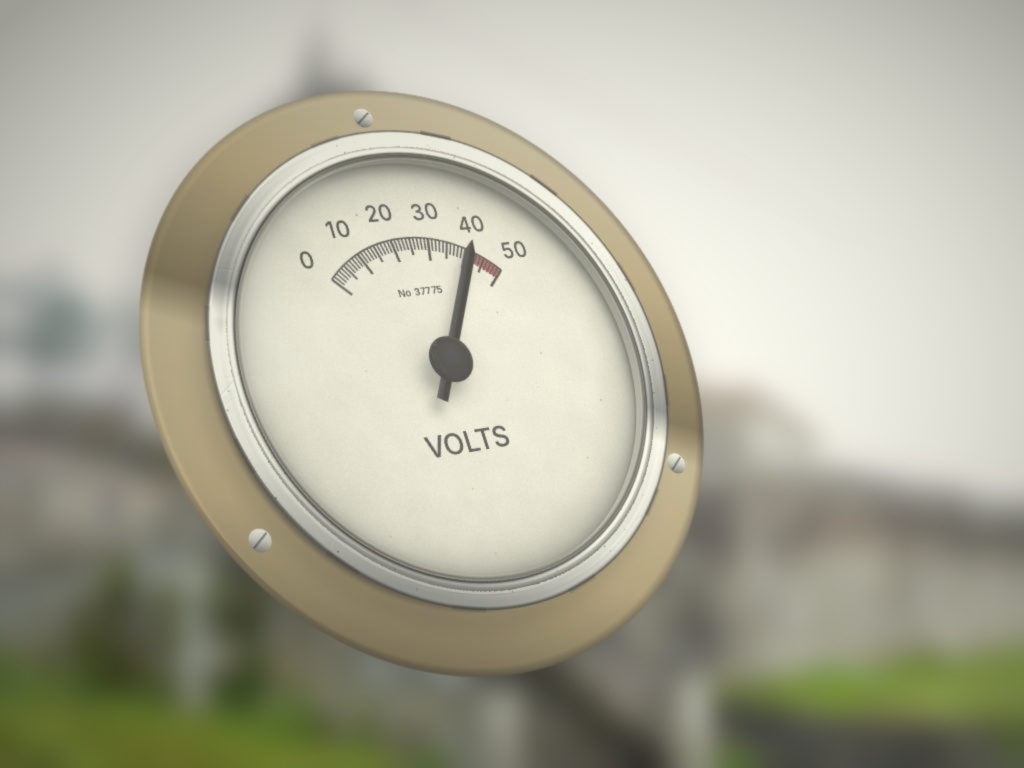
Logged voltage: 40 V
